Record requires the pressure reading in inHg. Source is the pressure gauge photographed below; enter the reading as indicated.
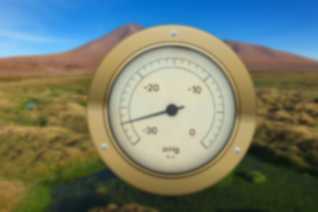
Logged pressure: -27 inHg
